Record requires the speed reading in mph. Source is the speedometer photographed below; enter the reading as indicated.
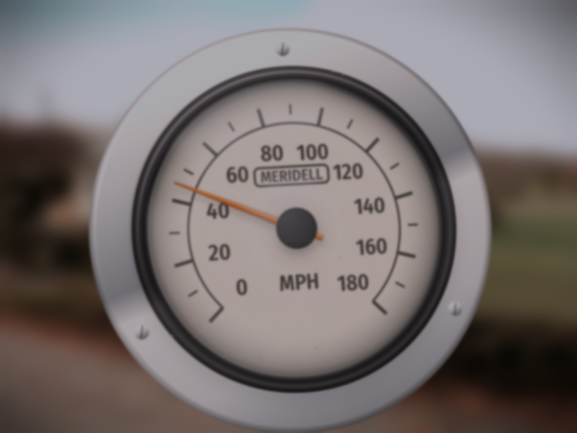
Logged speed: 45 mph
